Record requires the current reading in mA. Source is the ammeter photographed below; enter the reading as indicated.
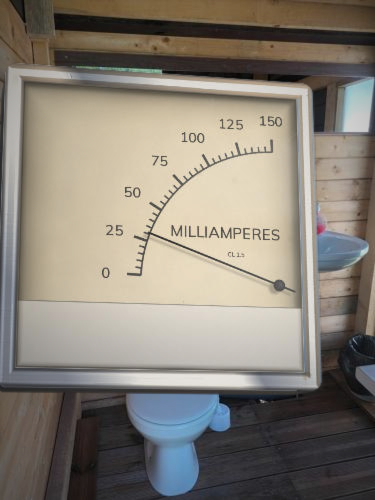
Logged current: 30 mA
